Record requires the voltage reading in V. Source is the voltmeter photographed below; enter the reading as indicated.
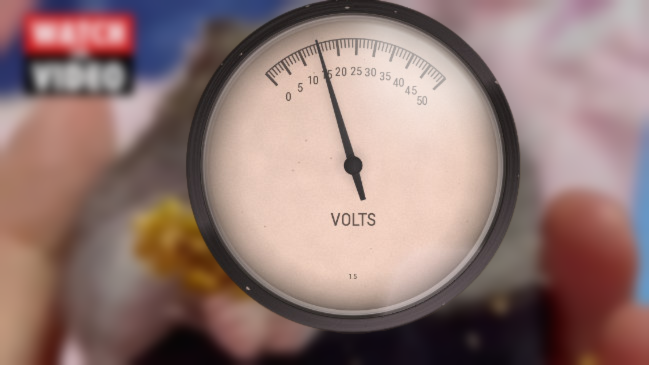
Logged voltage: 15 V
